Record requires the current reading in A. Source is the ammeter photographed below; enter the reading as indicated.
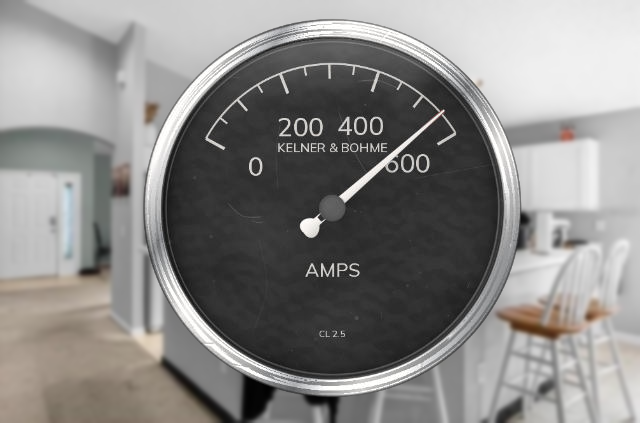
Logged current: 550 A
